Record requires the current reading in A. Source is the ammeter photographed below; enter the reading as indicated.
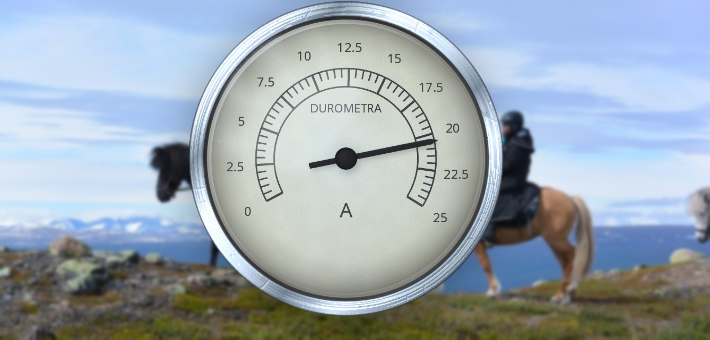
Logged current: 20.5 A
